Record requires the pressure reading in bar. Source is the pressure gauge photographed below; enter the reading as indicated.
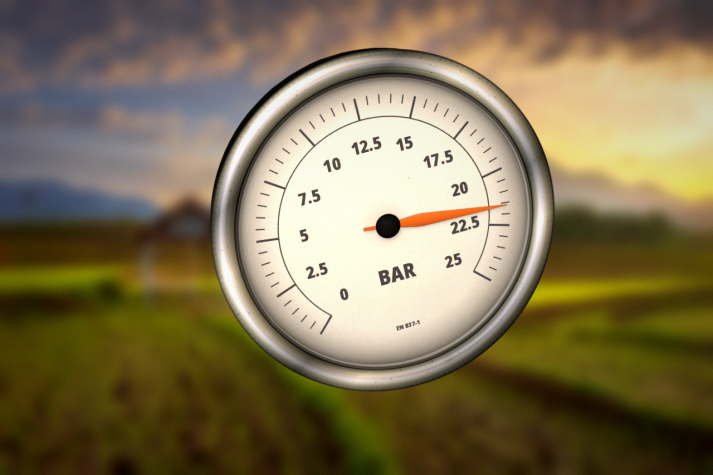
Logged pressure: 21.5 bar
